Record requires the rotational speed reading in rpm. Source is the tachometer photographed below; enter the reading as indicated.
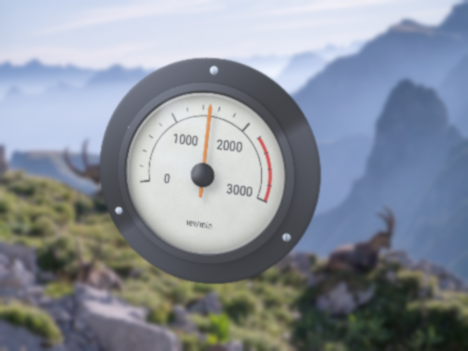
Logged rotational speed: 1500 rpm
